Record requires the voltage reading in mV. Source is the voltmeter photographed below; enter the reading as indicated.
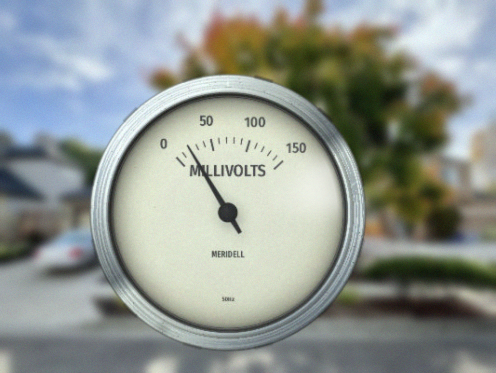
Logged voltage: 20 mV
